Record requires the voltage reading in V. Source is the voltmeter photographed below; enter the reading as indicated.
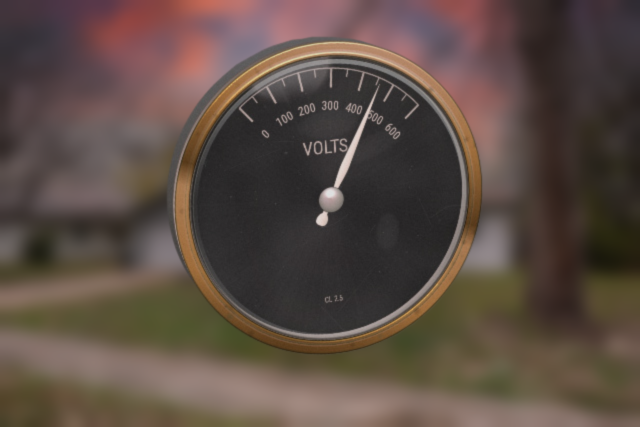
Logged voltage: 450 V
